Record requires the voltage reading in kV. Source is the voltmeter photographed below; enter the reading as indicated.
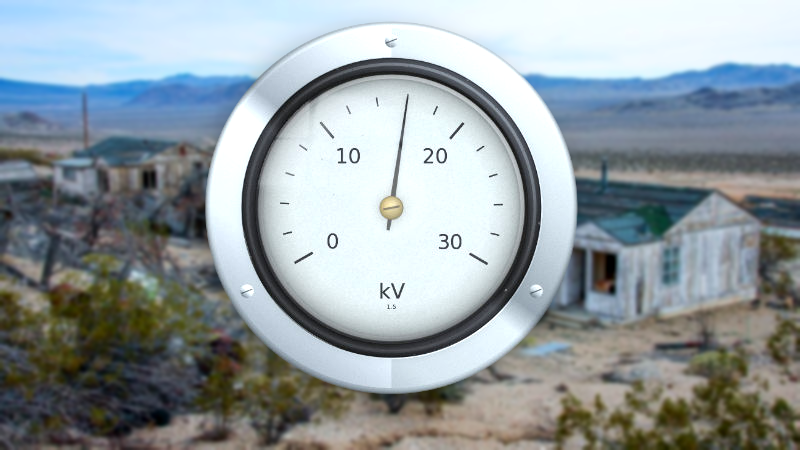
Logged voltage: 16 kV
